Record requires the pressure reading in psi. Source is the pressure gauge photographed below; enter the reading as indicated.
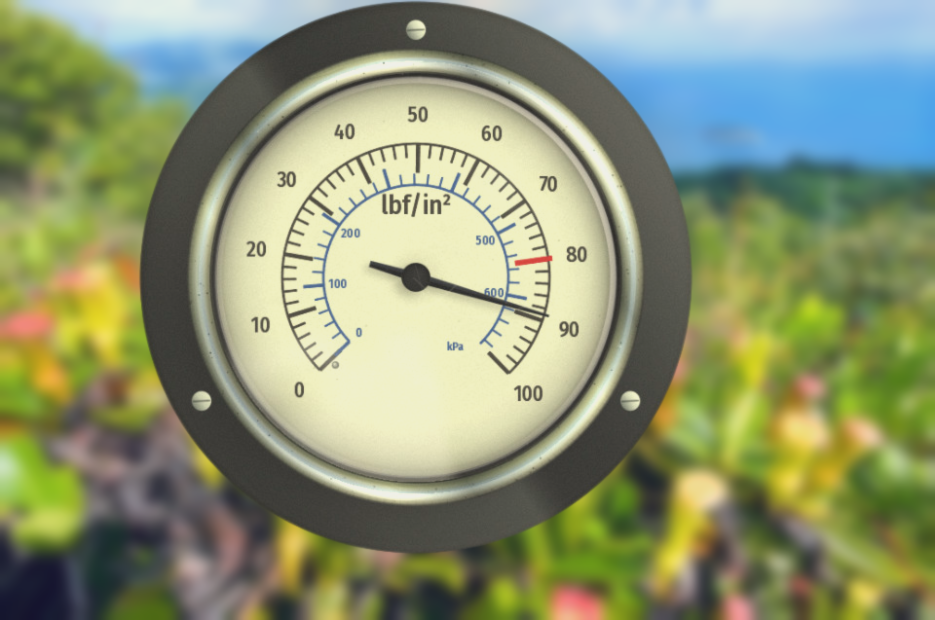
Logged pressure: 89 psi
